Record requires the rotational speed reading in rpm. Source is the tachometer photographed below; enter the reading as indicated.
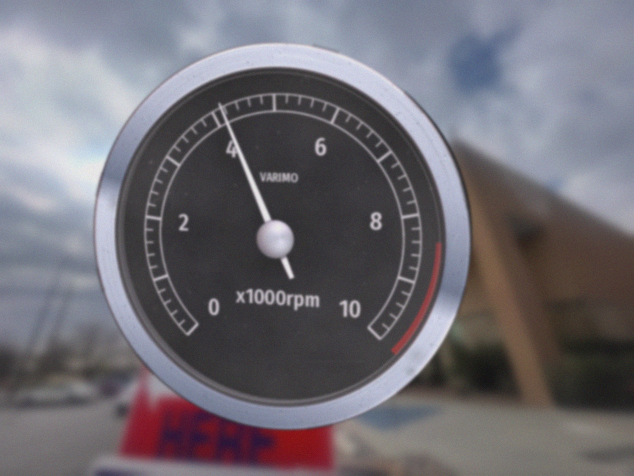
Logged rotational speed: 4200 rpm
